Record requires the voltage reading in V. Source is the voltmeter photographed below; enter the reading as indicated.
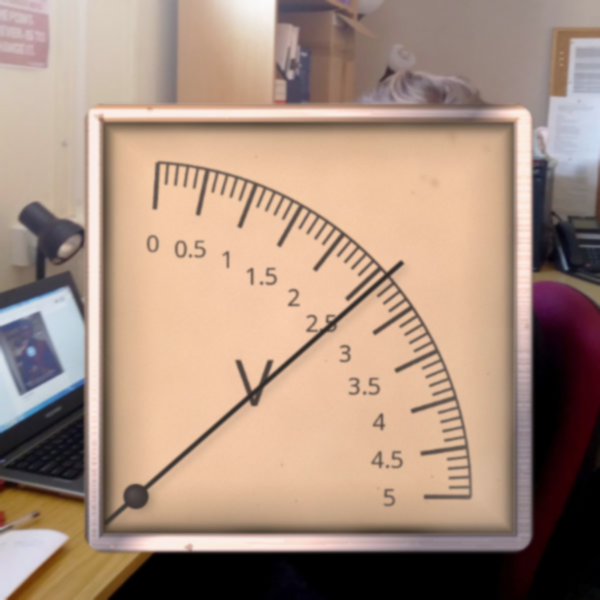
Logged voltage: 2.6 V
